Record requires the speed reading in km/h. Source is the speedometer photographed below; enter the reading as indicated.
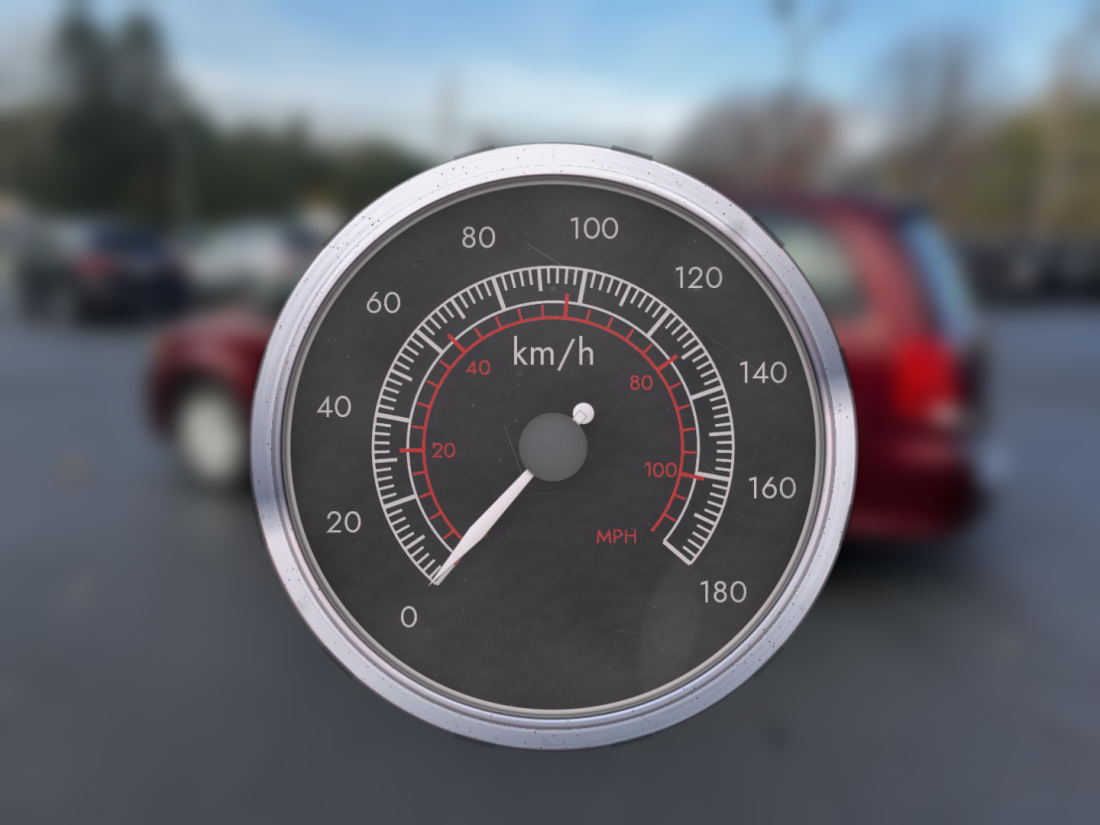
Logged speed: 1 km/h
